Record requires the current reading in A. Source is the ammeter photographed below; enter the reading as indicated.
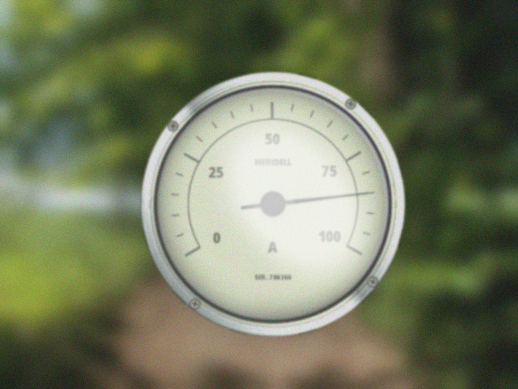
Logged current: 85 A
